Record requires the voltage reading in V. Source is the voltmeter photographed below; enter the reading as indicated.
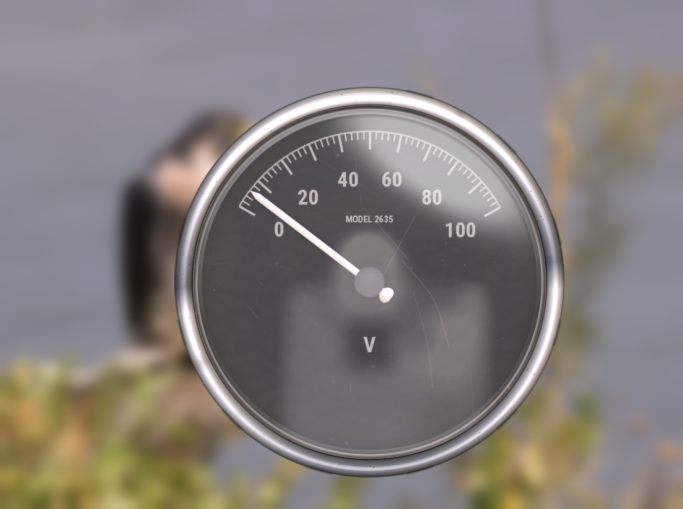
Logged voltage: 6 V
